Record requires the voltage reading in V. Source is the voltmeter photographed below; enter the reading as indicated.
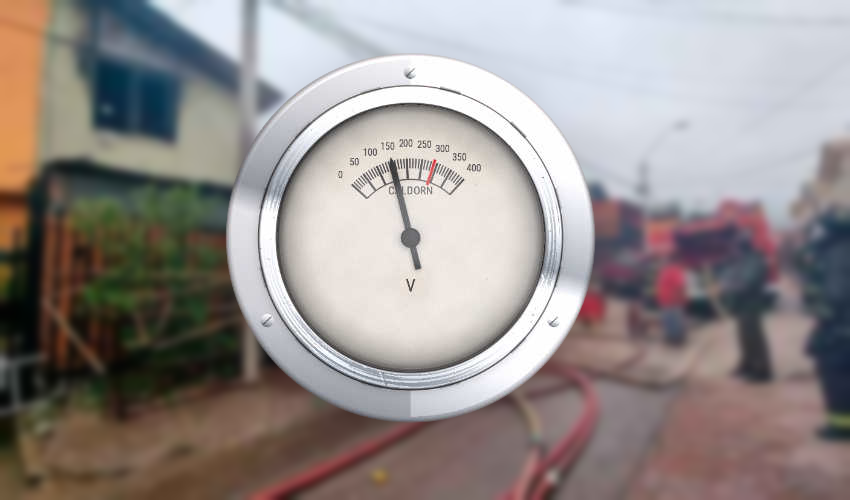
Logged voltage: 150 V
